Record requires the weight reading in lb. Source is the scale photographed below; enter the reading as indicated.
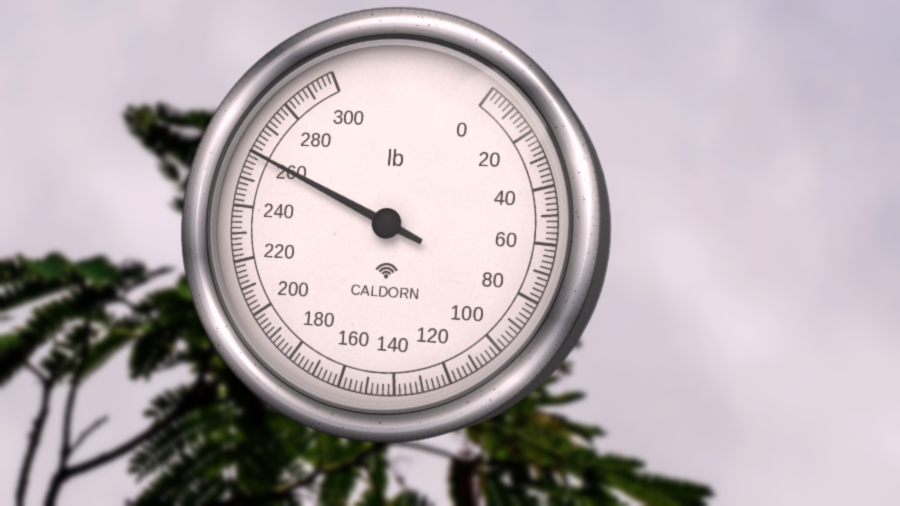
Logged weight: 260 lb
